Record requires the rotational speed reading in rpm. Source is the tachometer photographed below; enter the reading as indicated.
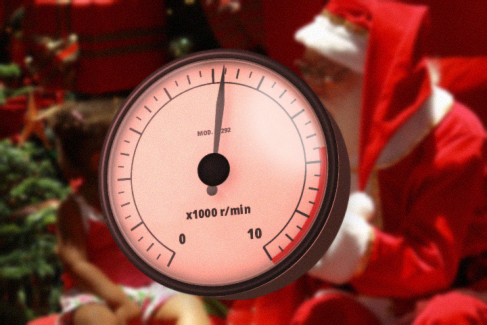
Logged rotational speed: 5250 rpm
